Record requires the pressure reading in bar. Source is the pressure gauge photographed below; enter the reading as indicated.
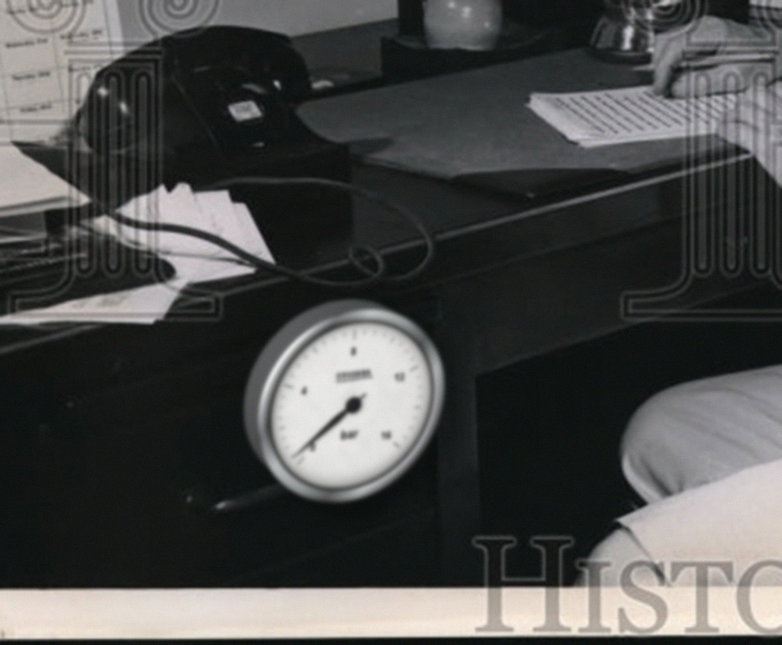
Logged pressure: 0.5 bar
